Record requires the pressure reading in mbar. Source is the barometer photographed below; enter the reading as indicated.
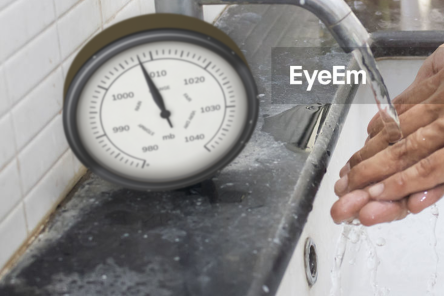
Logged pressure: 1008 mbar
